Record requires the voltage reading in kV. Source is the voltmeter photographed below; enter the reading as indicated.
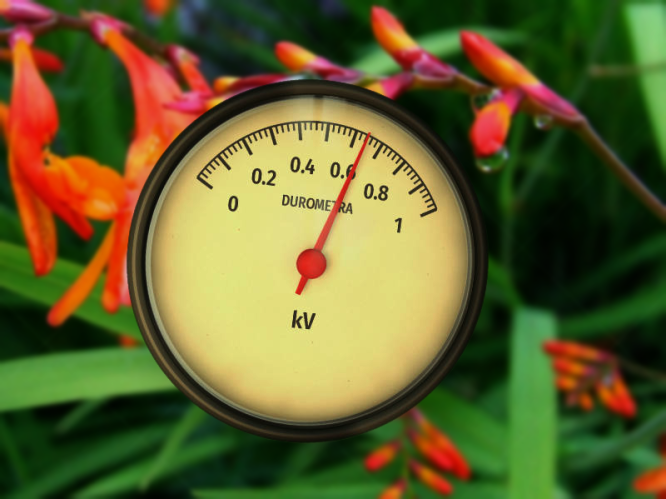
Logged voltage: 0.64 kV
